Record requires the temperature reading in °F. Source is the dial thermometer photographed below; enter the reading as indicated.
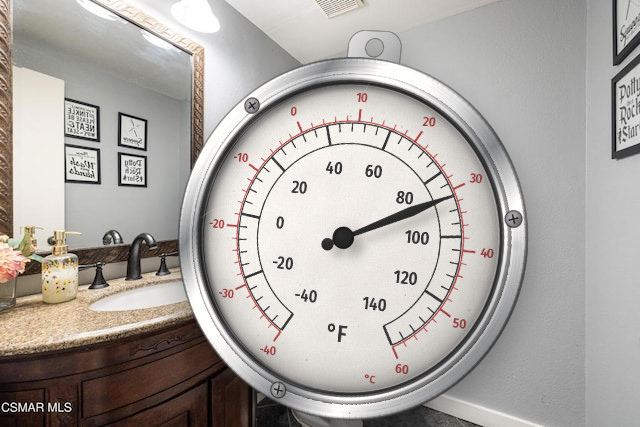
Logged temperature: 88 °F
